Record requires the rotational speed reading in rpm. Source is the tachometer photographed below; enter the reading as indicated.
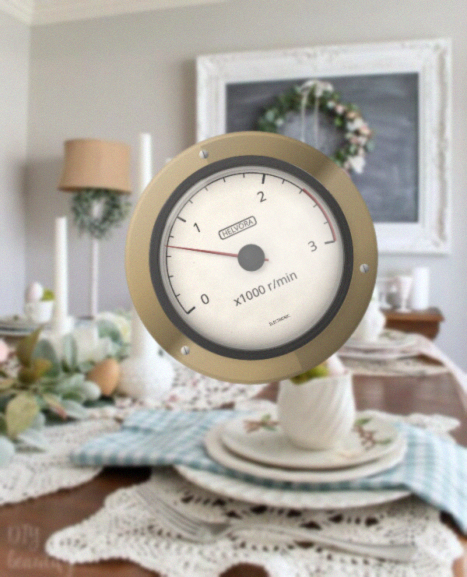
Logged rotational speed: 700 rpm
